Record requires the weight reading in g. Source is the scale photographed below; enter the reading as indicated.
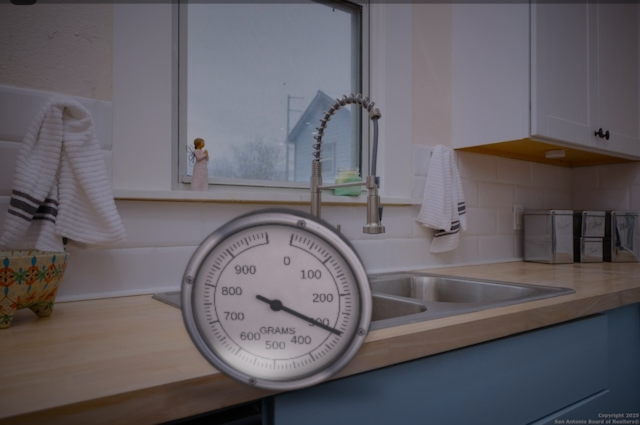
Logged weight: 300 g
